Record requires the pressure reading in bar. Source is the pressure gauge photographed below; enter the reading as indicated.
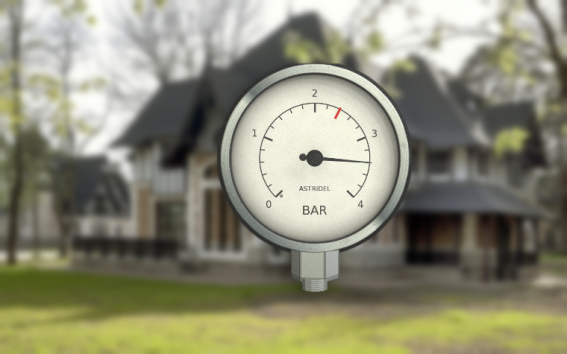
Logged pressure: 3.4 bar
